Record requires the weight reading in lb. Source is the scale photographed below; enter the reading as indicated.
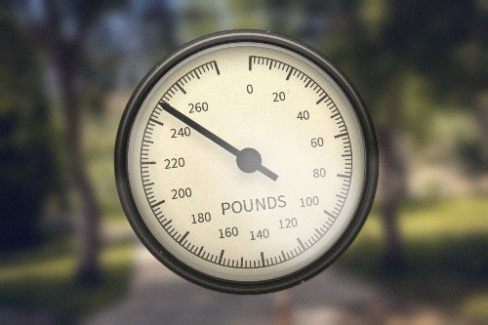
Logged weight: 248 lb
